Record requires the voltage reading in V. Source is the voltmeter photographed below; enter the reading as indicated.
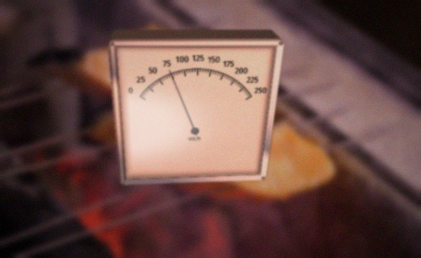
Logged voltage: 75 V
